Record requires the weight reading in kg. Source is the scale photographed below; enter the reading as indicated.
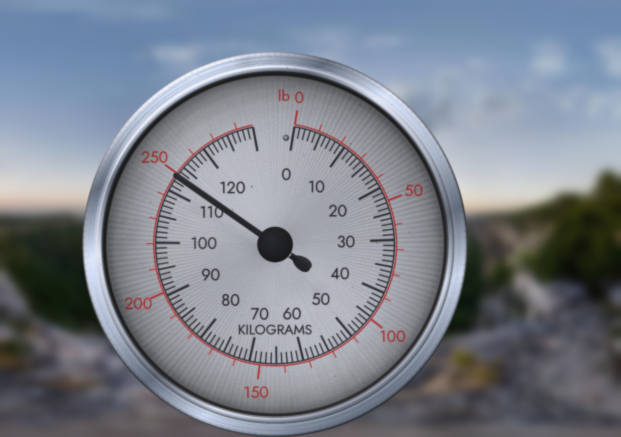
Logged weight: 113 kg
